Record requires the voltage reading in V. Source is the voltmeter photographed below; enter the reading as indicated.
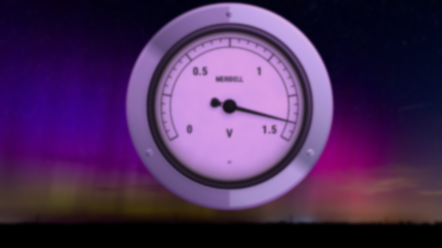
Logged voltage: 1.4 V
